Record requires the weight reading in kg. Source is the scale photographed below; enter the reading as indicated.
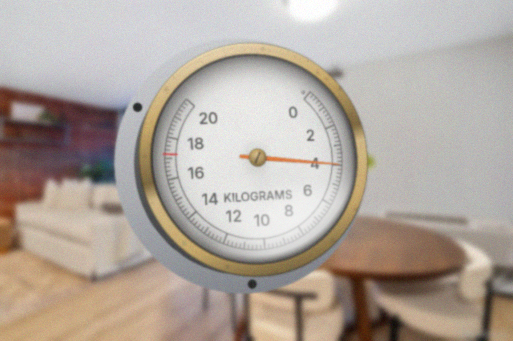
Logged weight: 4 kg
